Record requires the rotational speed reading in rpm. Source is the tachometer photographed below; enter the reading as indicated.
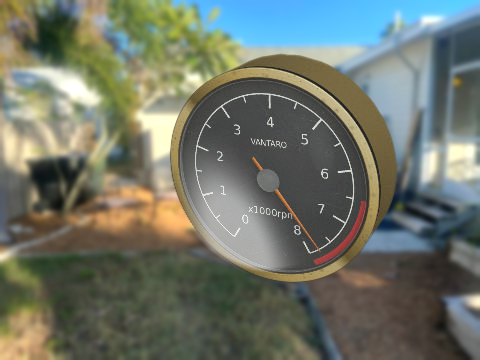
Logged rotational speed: 7750 rpm
